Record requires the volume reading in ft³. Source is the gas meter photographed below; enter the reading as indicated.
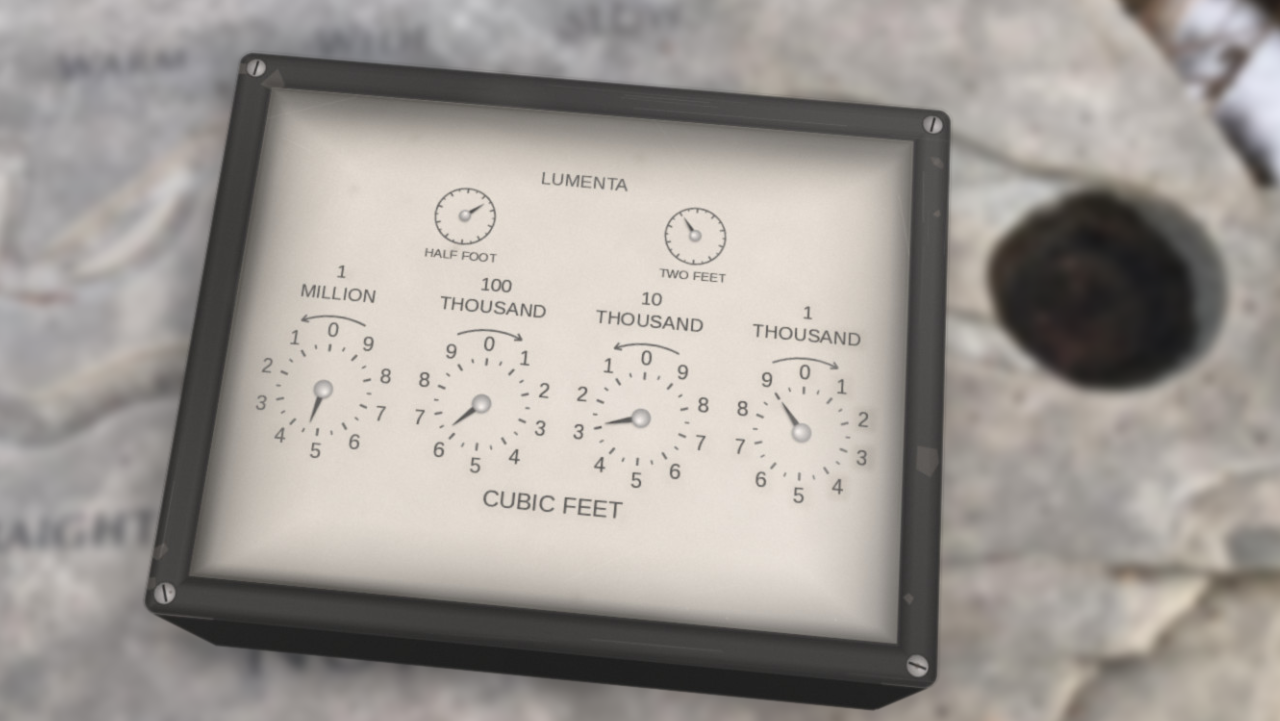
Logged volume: 462900 ft³
